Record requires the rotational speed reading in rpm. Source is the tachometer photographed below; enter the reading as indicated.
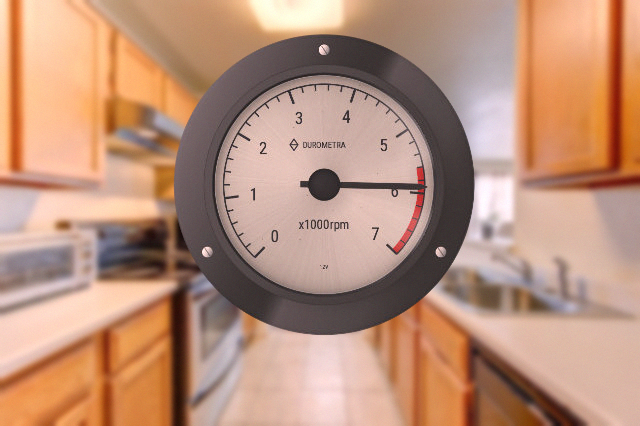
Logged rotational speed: 5900 rpm
